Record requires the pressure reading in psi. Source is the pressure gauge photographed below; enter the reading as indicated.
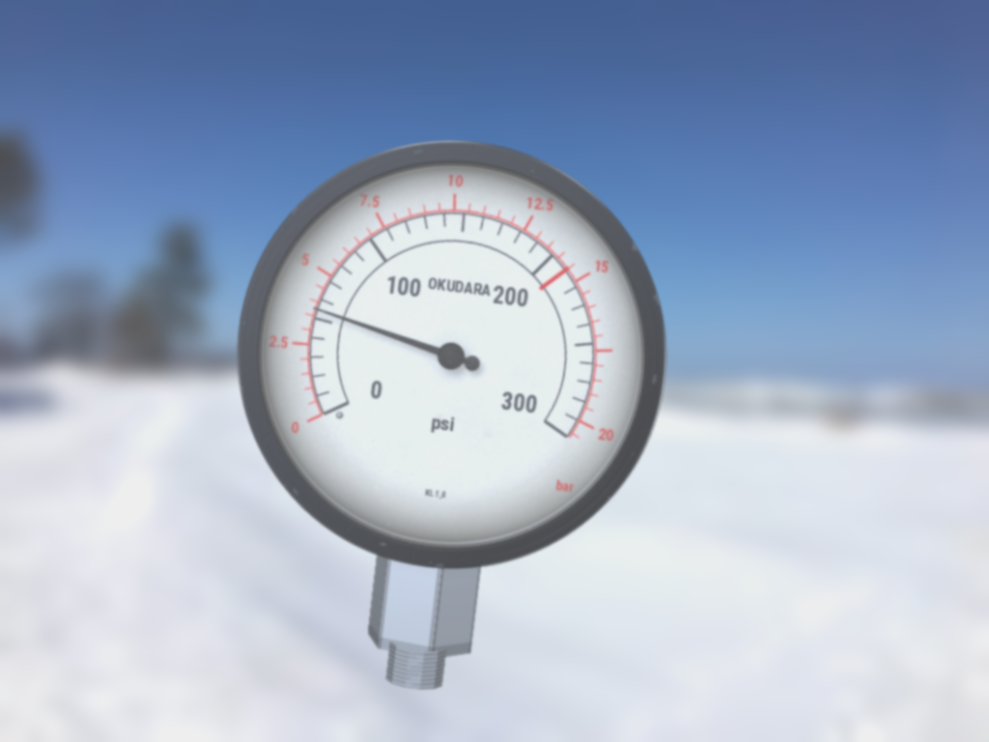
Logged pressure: 55 psi
